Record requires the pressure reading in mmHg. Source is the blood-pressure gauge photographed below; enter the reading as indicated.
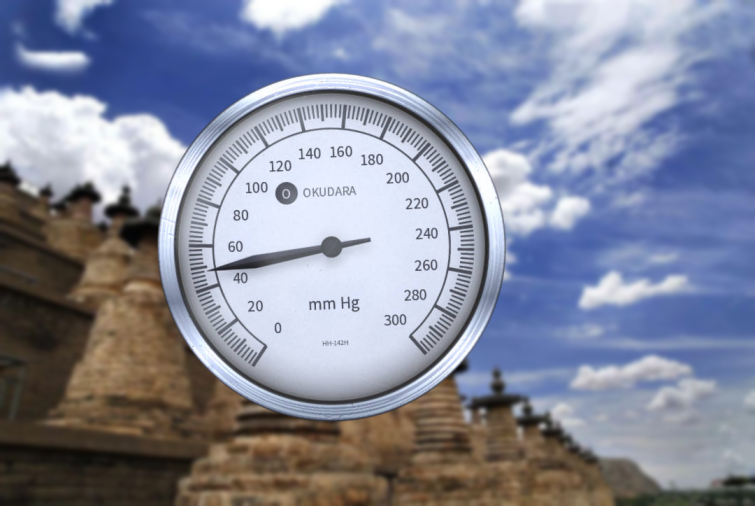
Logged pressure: 48 mmHg
